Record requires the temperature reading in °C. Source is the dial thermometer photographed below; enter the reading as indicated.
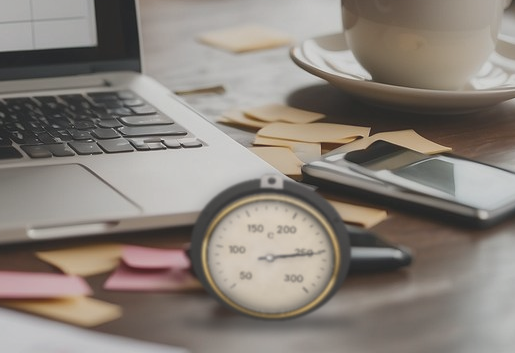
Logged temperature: 250 °C
